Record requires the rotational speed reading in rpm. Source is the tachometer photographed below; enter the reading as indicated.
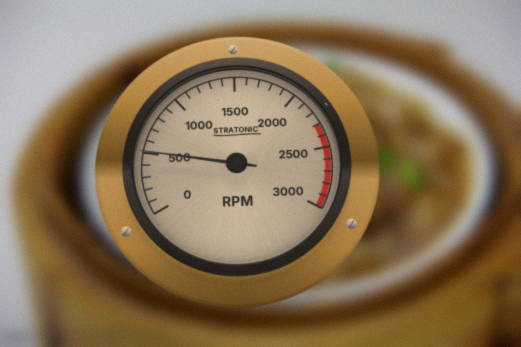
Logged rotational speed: 500 rpm
